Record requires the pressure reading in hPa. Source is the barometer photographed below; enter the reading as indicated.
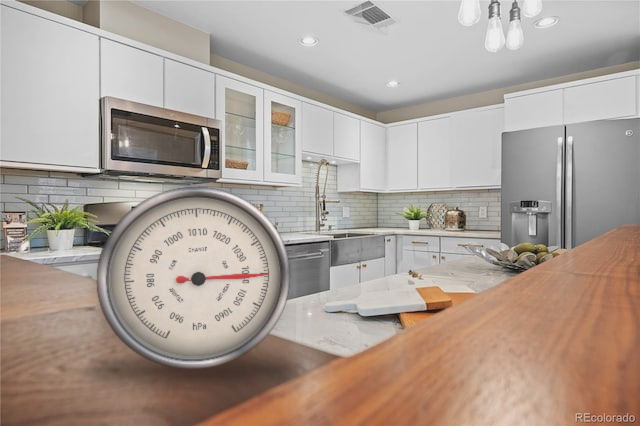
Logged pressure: 1040 hPa
